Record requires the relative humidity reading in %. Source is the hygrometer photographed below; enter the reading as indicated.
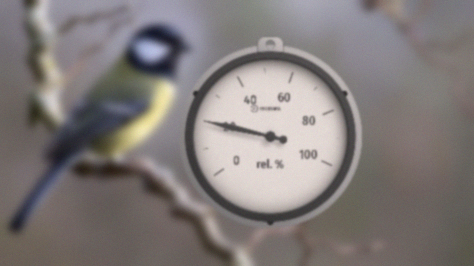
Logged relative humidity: 20 %
